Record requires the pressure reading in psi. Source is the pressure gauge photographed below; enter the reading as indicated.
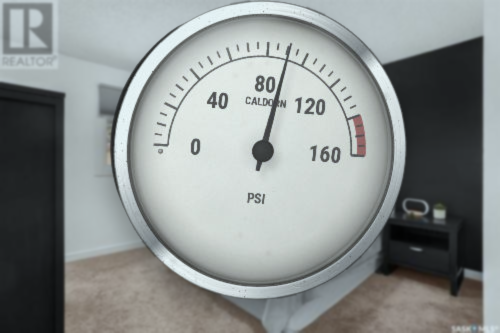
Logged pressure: 90 psi
